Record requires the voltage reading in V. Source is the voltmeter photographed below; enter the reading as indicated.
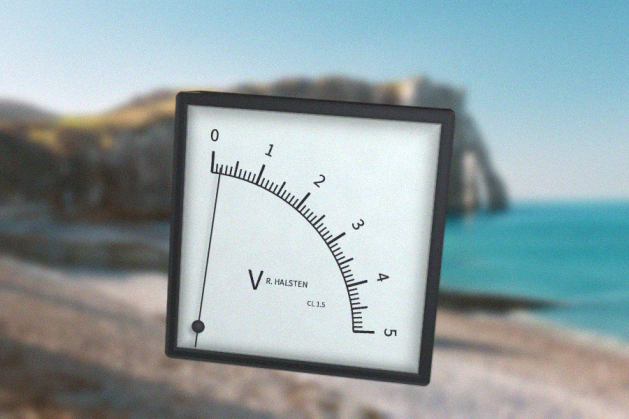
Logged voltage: 0.2 V
